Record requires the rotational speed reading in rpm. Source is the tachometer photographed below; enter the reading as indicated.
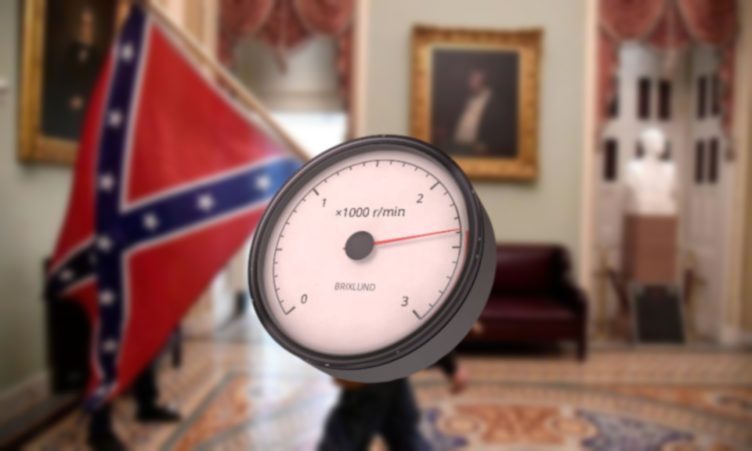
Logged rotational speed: 2400 rpm
